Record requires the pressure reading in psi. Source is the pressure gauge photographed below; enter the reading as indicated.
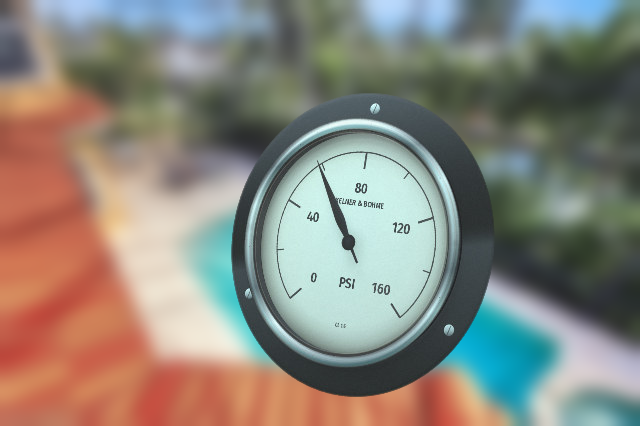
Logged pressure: 60 psi
